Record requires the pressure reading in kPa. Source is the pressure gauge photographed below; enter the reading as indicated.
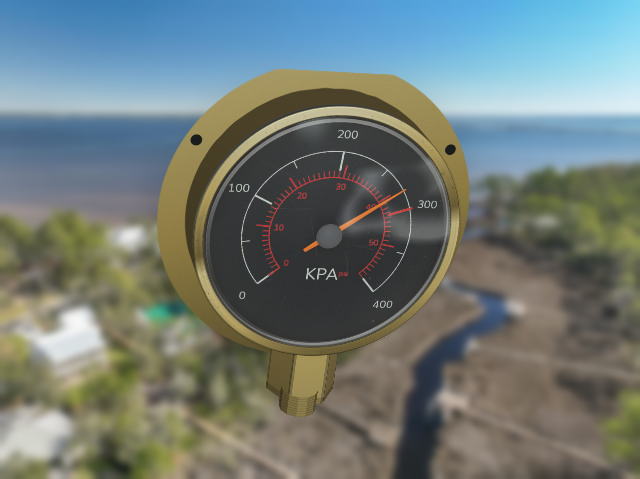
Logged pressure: 275 kPa
